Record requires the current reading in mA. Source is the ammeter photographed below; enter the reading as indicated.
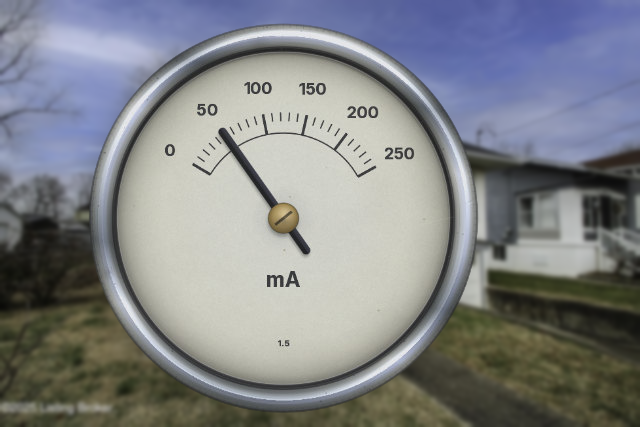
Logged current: 50 mA
